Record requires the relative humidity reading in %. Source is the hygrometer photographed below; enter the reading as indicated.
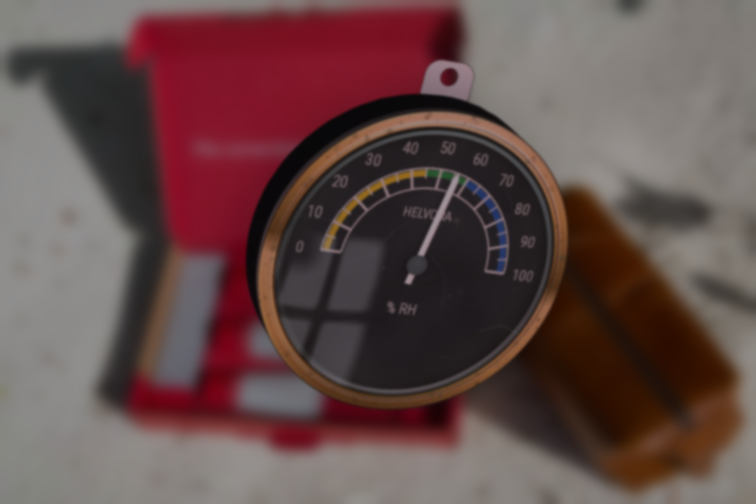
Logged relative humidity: 55 %
